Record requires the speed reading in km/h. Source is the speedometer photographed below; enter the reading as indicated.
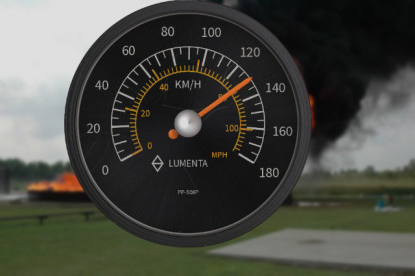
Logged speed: 130 km/h
